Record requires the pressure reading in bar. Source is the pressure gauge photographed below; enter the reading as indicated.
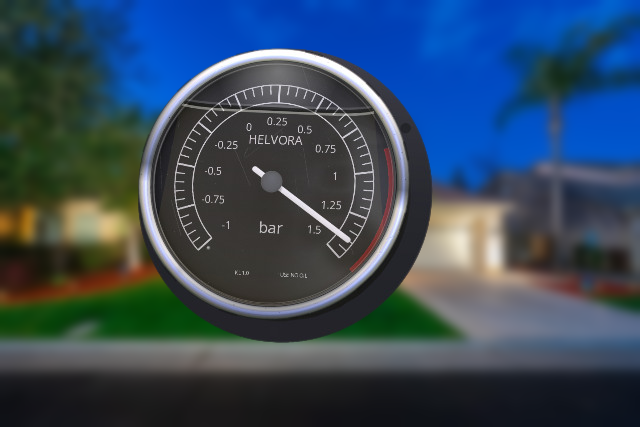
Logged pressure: 1.4 bar
